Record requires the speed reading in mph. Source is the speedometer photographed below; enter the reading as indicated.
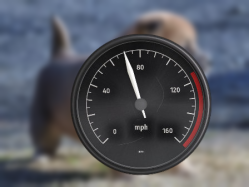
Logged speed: 70 mph
